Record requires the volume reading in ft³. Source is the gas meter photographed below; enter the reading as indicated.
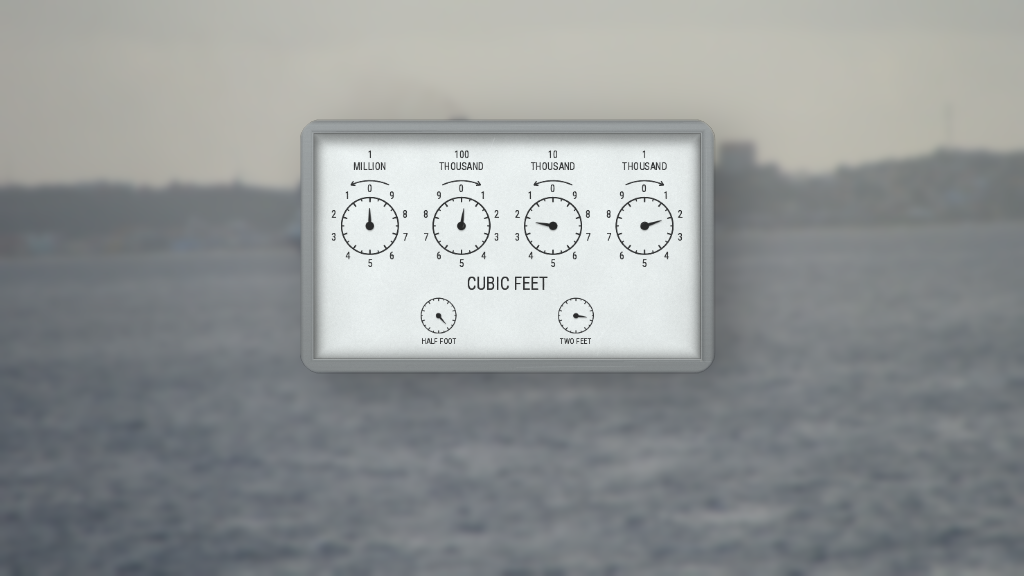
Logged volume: 2200 ft³
